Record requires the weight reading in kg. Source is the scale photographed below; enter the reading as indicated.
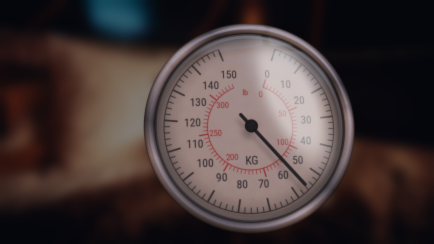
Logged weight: 56 kg
